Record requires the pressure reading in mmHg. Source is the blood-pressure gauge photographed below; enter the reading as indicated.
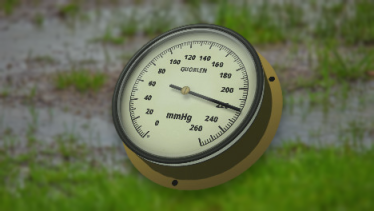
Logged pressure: 220 mmHg
